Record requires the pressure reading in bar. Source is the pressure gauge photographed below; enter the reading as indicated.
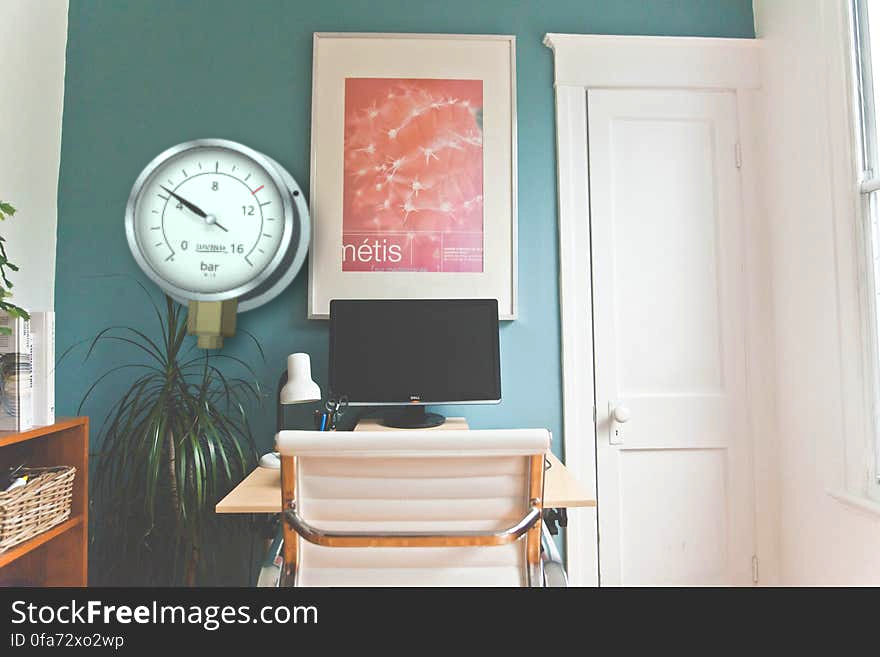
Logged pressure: 4.5 bar
